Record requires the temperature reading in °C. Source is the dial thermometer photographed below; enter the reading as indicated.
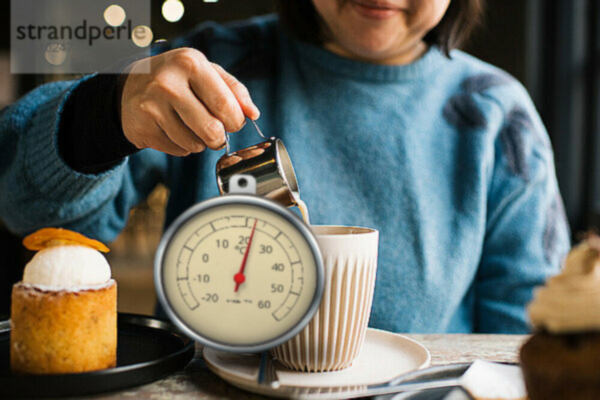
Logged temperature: 22.5 °C
